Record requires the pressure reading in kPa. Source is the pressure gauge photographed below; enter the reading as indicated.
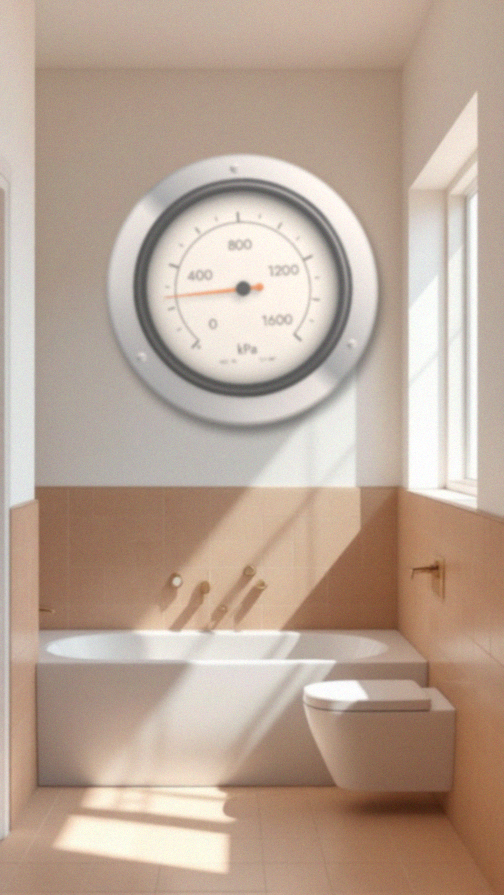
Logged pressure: 250 kPa
